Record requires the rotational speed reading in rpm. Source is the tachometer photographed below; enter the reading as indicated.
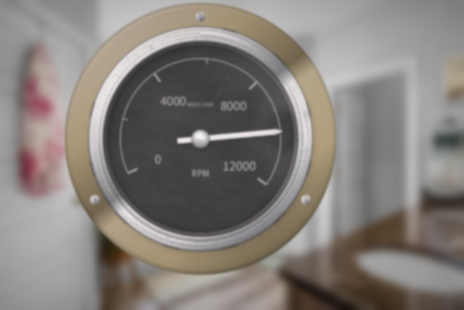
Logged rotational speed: 10000 rpm
